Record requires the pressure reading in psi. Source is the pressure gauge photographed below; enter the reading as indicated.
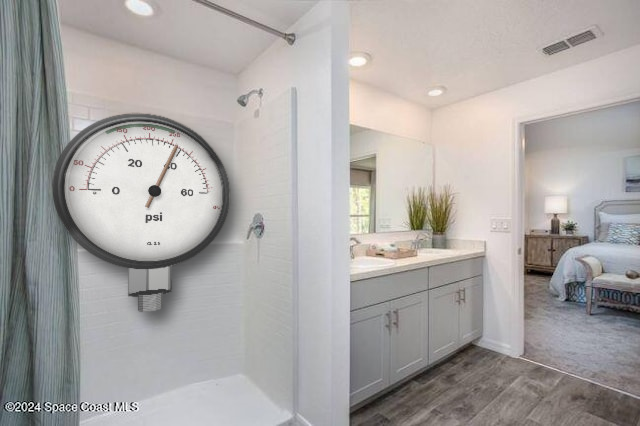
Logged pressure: 38 psi
